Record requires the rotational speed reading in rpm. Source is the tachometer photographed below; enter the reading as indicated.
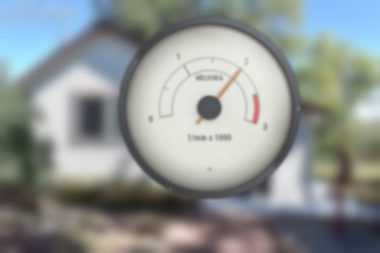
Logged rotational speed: 2000 rpm
